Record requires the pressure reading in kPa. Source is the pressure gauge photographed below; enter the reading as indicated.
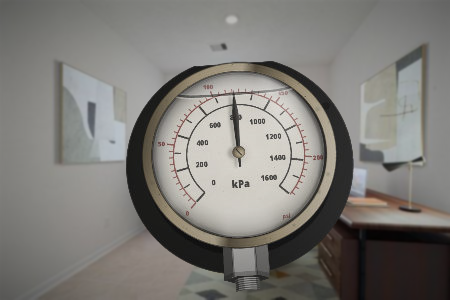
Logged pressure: 800 kPa
